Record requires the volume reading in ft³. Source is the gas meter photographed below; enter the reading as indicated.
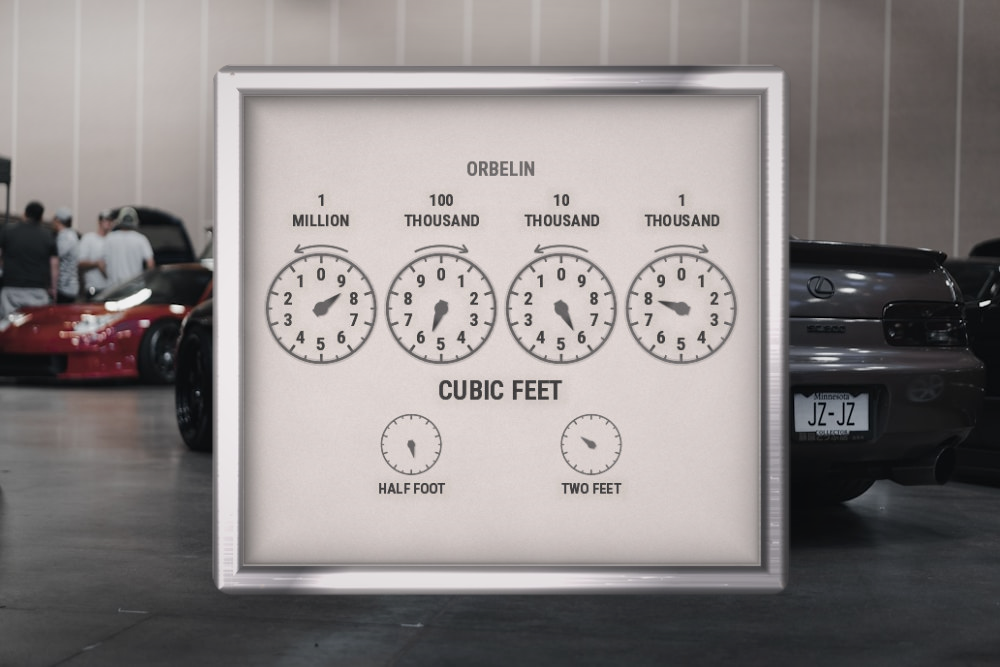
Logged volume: 855800 ft³
